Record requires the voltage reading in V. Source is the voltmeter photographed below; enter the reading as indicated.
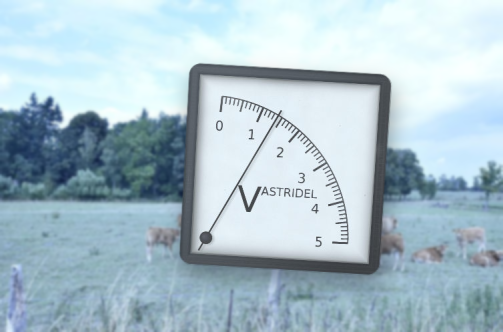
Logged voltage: 1.4 V
